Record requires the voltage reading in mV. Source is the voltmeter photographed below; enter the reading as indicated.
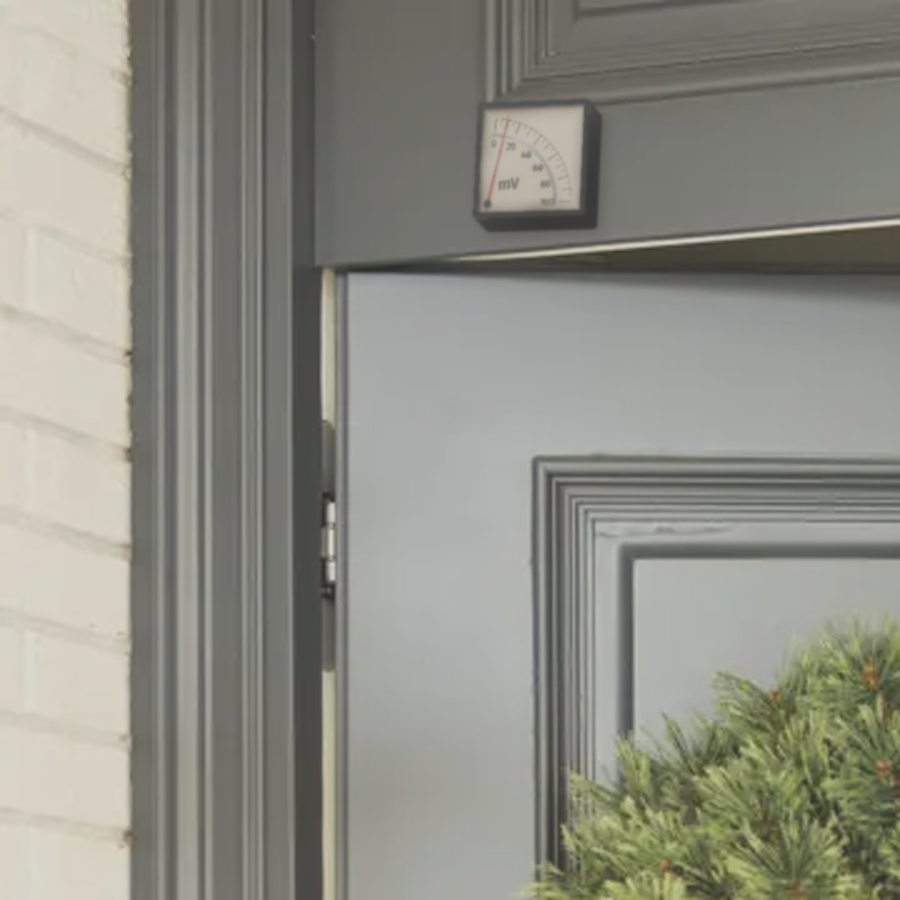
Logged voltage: 10 mV
